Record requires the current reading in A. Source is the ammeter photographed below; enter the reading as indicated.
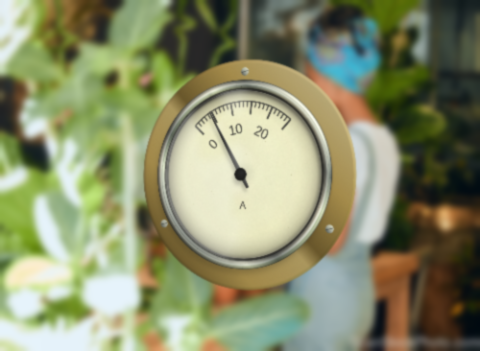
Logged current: 5 A
